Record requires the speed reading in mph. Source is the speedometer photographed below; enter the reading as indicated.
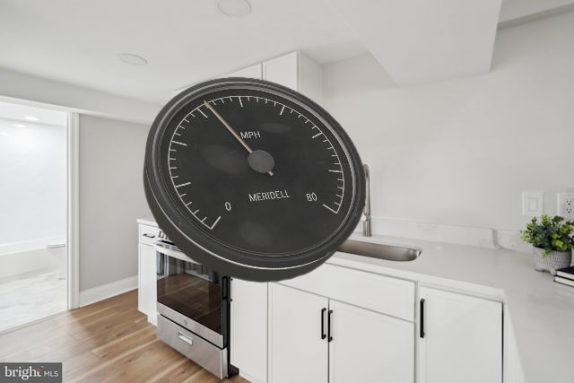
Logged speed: 32 mph
